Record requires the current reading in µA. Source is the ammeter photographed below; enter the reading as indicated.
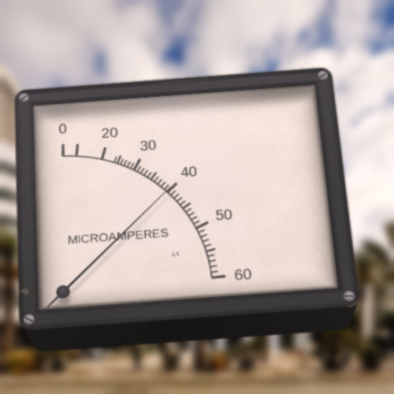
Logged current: 40 µA
